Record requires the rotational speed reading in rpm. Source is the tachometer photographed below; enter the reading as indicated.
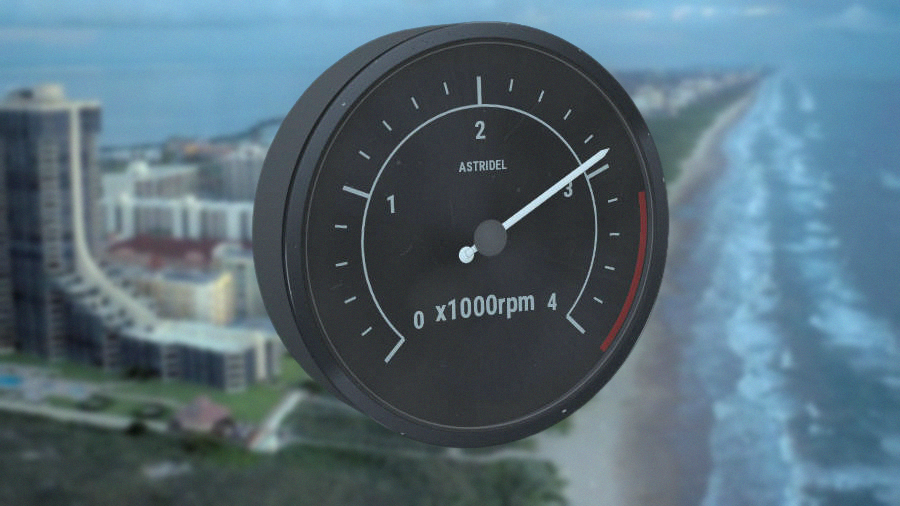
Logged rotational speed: 2900 rpm
